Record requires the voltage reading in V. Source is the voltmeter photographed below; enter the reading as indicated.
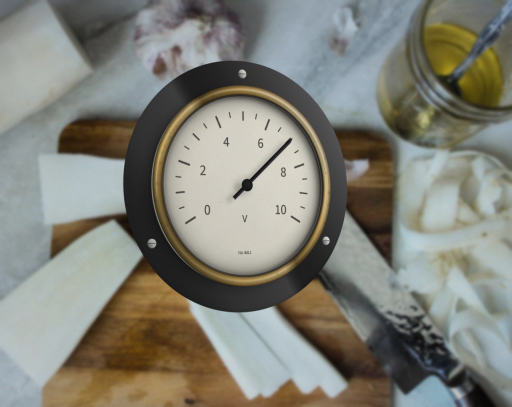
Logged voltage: 7 V
